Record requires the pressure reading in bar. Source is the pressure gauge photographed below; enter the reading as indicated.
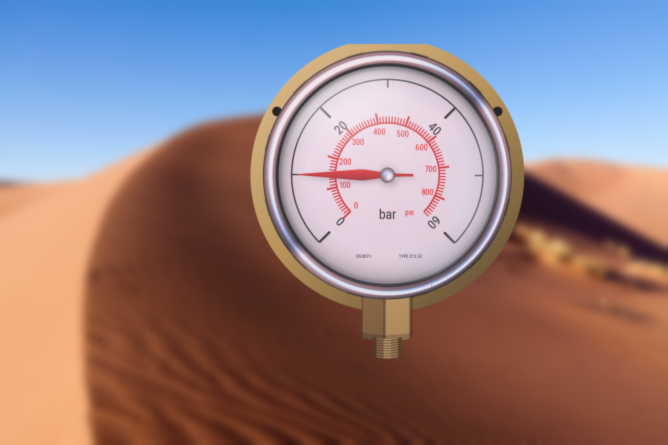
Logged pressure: 10 bar
